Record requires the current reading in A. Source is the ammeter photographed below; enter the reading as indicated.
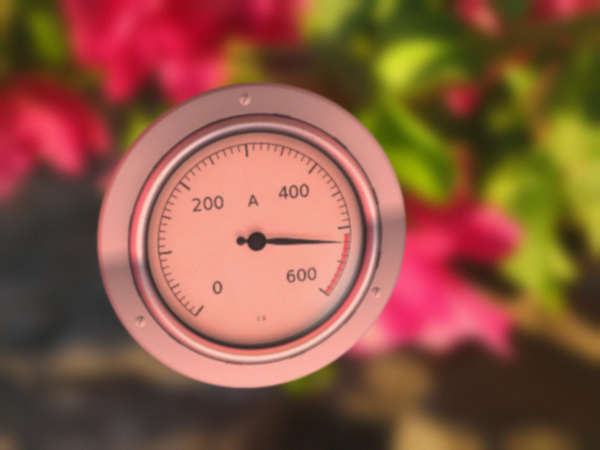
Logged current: 520 A
